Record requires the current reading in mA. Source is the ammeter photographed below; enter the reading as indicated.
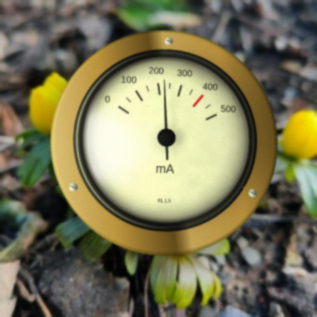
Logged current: 225 mA
